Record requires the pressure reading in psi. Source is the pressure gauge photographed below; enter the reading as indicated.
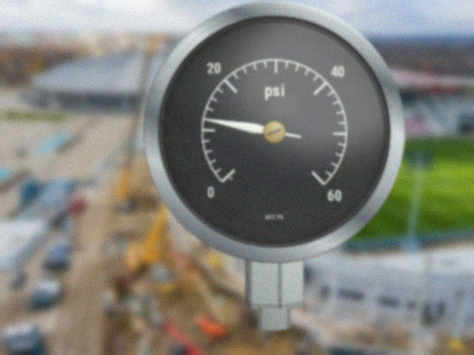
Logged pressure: 12 psi
